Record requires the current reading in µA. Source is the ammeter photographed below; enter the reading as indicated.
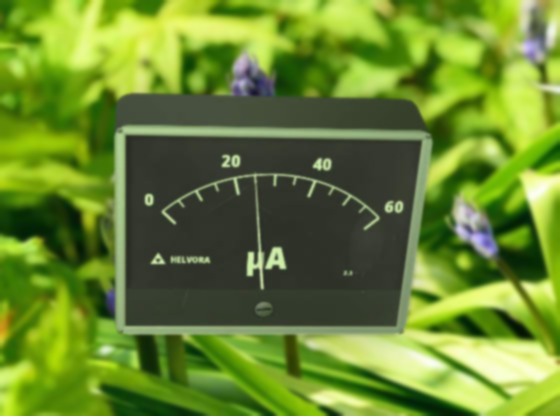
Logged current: 25 µA
